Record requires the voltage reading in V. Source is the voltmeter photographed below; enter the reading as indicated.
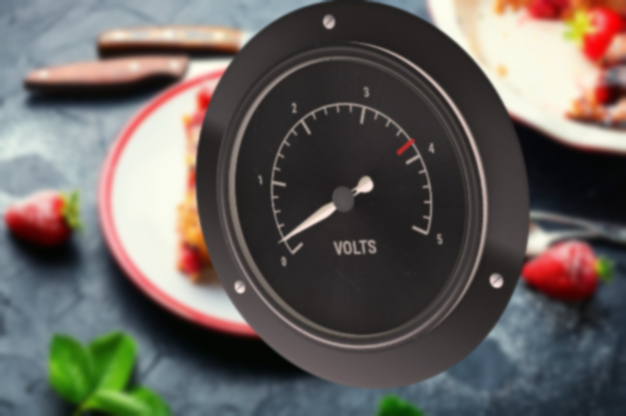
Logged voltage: 0.2 V
